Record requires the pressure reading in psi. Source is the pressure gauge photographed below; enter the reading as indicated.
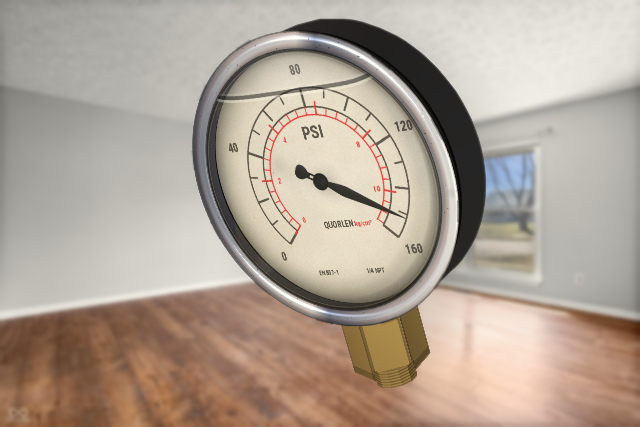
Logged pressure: 150 psi
